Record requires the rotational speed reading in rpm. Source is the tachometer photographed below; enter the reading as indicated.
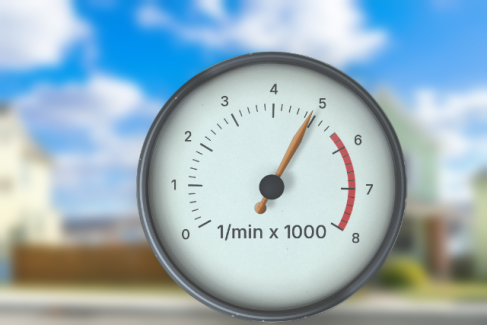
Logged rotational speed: 4900 rpm
